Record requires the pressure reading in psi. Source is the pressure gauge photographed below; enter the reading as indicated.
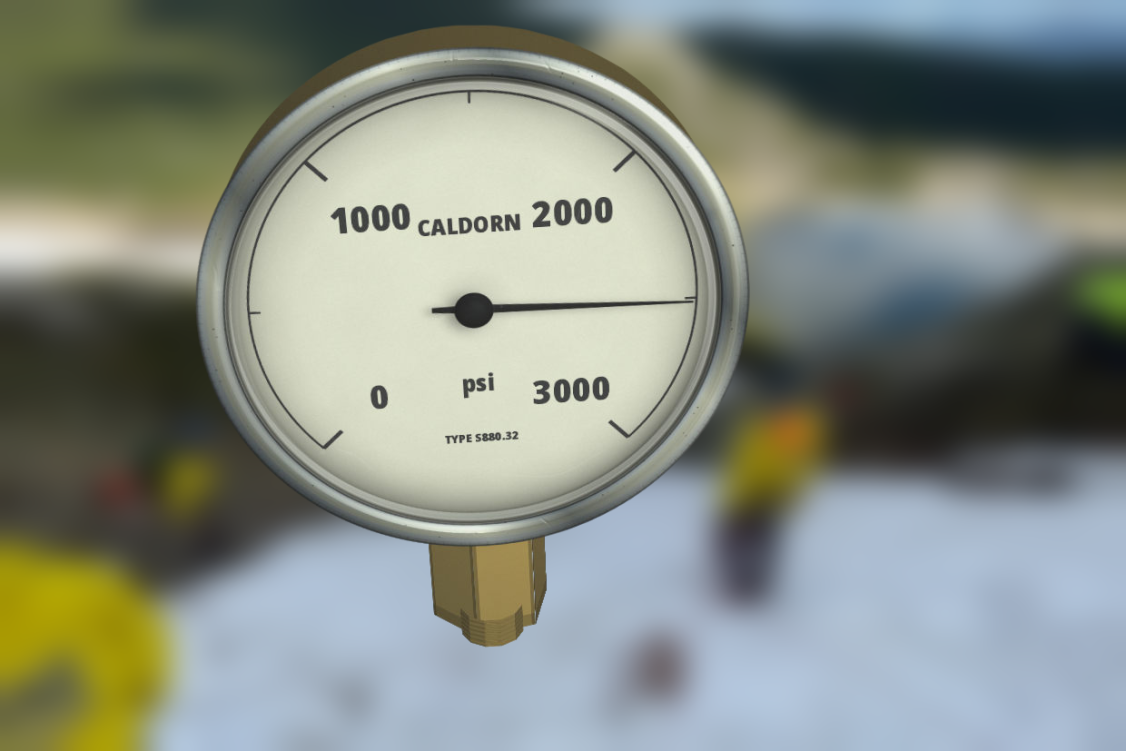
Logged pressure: 2500 psi
